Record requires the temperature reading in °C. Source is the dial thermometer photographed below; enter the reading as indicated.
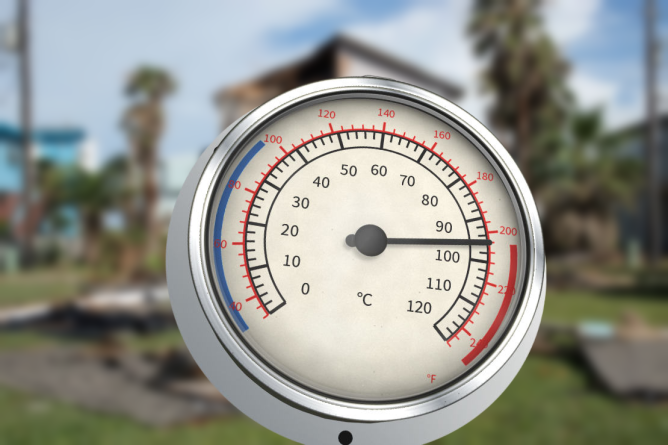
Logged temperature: 96 °C
